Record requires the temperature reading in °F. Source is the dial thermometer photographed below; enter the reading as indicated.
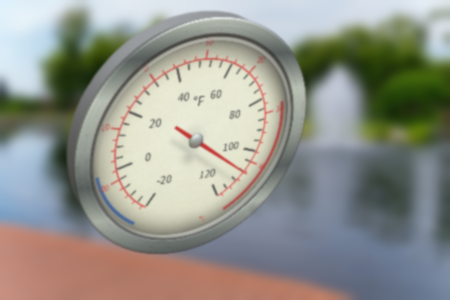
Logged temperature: 108 °F
